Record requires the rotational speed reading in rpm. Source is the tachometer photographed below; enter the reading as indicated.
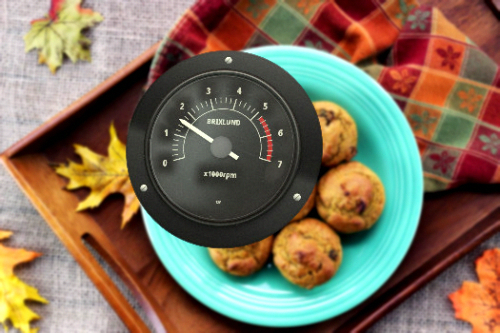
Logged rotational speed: 1600 rpm
